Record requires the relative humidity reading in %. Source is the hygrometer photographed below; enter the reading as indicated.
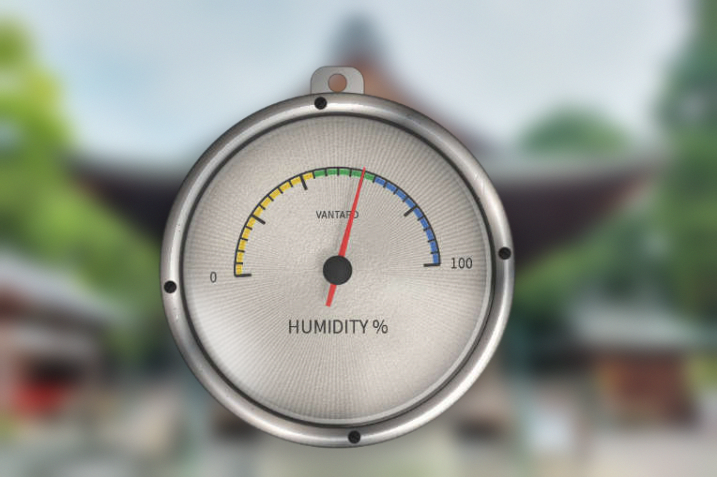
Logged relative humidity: 60 %
